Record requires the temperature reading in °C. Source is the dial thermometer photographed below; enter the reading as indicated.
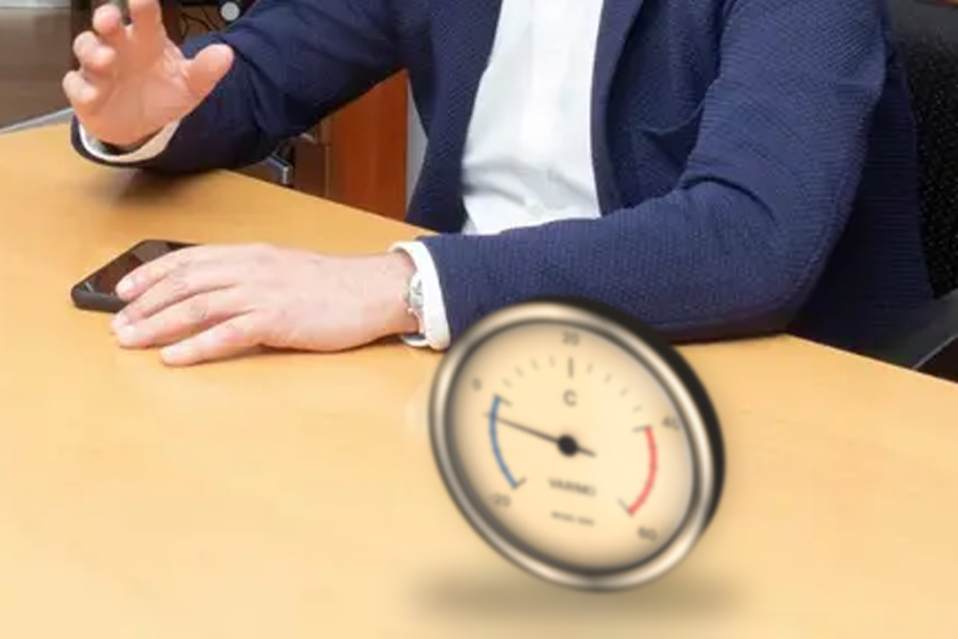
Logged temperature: -4 °C
